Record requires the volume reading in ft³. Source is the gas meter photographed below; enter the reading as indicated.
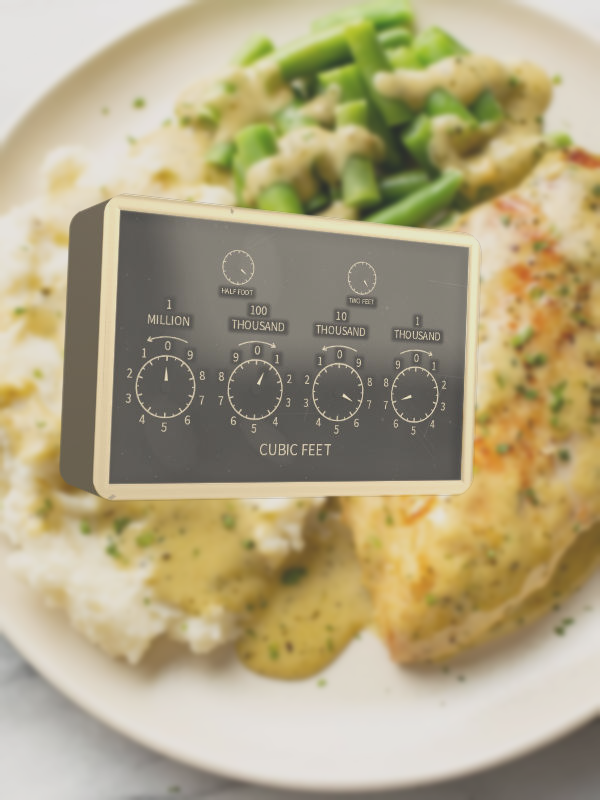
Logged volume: 6700 ft³
